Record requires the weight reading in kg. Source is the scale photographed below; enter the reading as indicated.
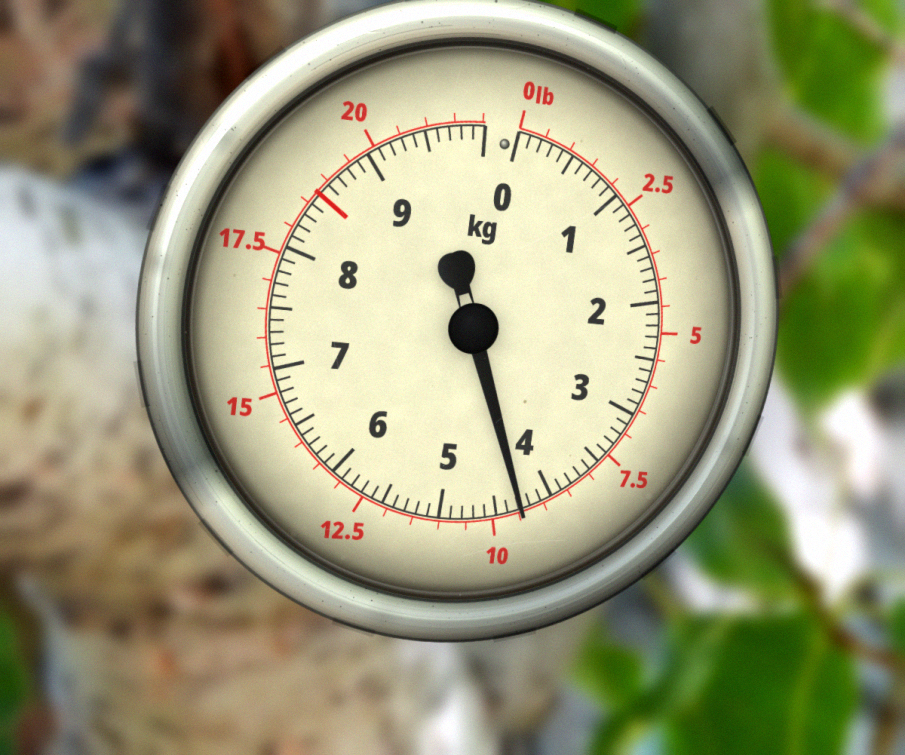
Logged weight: 4.3 kg
